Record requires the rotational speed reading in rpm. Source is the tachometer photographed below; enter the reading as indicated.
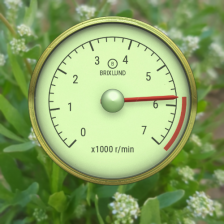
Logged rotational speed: 5800 rpm
